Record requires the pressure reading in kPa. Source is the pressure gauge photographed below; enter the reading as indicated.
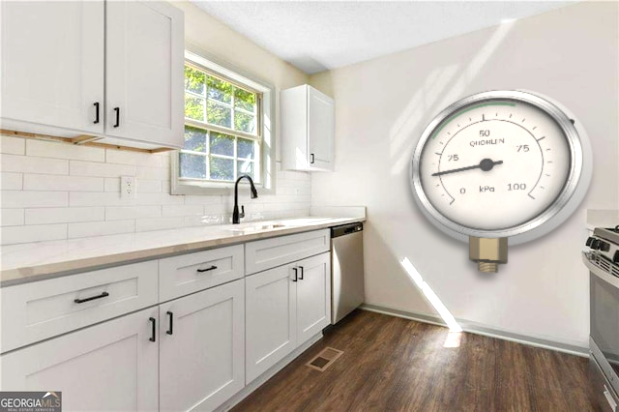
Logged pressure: 15 kPa
